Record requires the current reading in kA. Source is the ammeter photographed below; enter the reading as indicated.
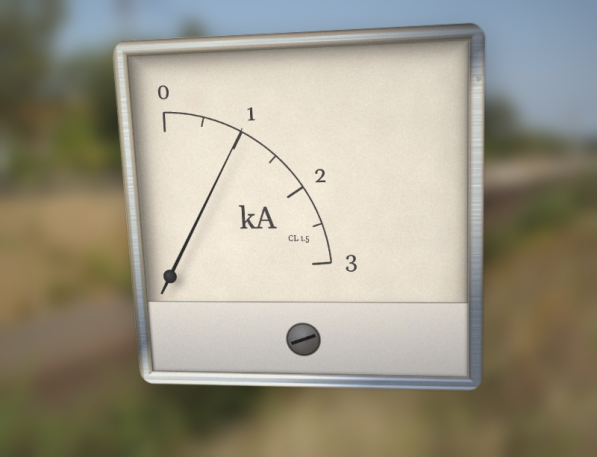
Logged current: 1 kA
